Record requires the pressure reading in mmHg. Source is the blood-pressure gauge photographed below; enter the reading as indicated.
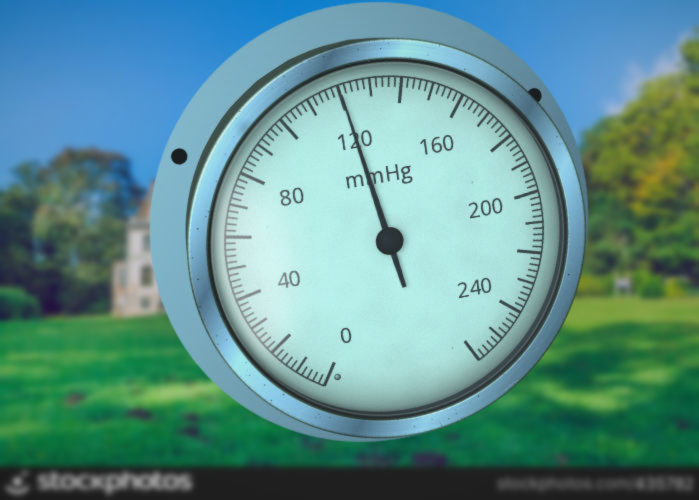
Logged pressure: 120 mmHg
